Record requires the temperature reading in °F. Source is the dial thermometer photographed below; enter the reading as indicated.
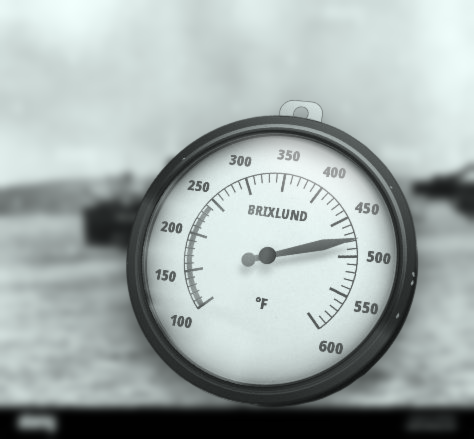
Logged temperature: 480 °F
